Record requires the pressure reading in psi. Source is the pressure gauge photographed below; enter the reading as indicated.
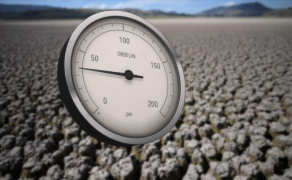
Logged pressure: 35 psi
